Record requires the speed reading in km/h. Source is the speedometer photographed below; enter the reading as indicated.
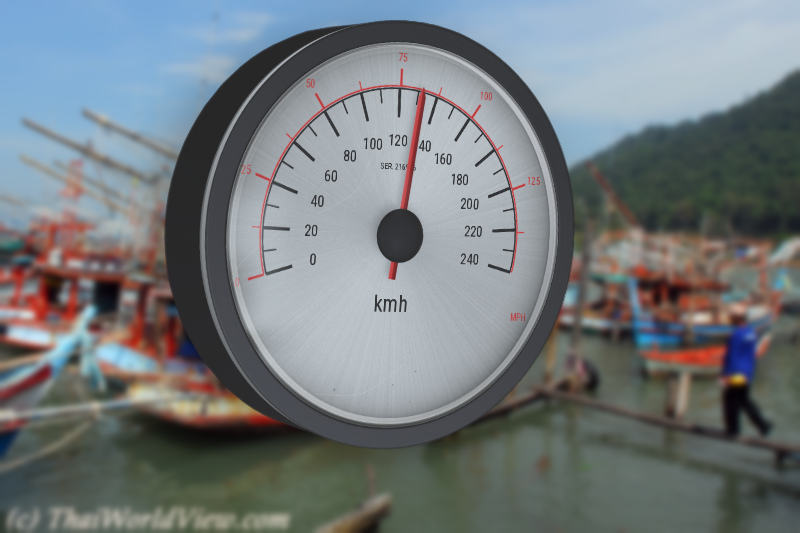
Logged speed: 130 km/h
